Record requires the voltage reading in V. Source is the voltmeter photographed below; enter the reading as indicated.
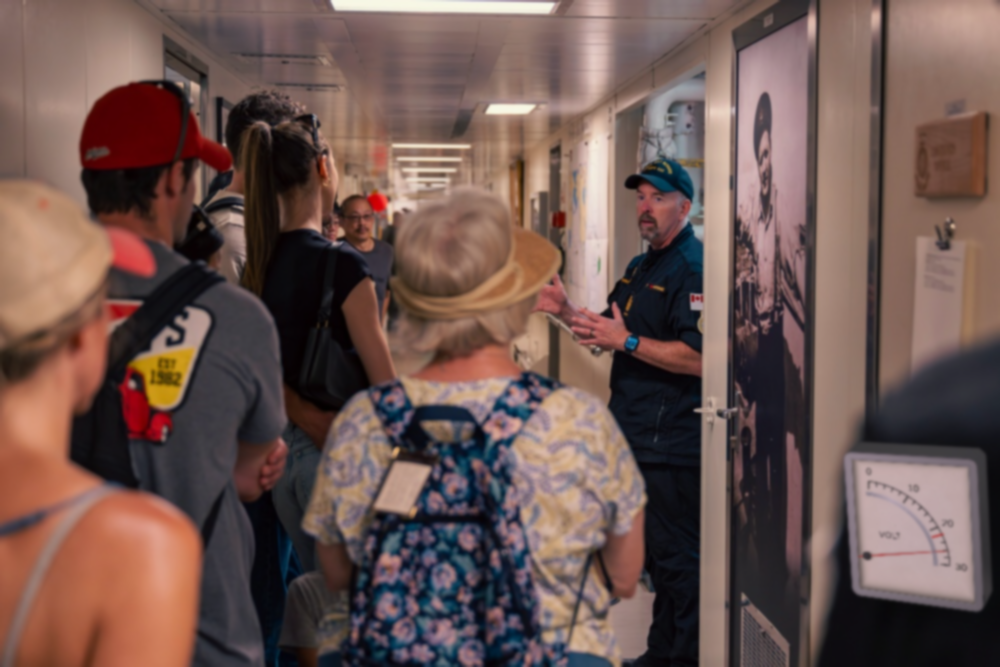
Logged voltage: 26 V
